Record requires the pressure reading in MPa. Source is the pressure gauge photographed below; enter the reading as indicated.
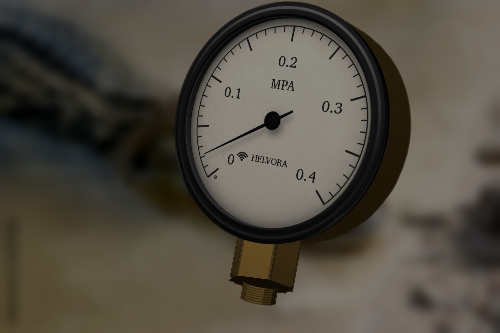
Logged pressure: 0.02 MPa
